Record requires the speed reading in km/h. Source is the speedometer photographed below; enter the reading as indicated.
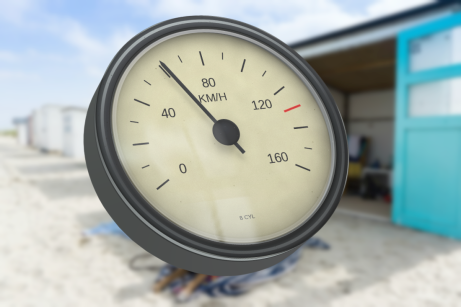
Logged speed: 60 km/h
